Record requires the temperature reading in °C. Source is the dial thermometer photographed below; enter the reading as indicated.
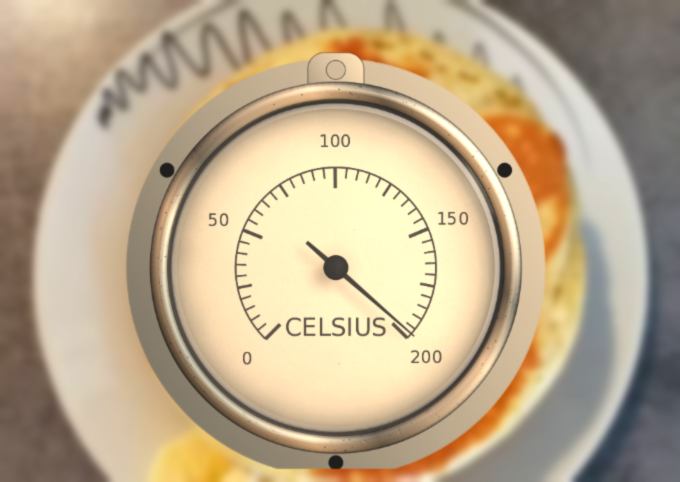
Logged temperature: 197.5 °C
